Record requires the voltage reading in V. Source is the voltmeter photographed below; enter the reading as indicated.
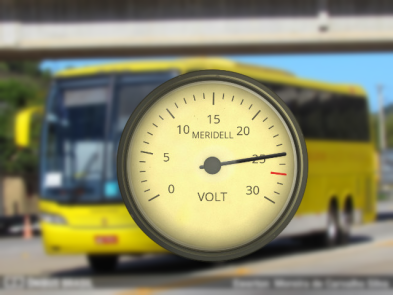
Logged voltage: 25 V
